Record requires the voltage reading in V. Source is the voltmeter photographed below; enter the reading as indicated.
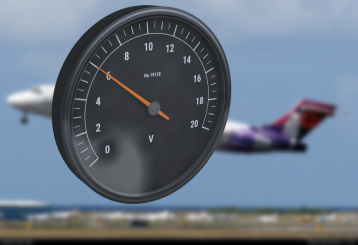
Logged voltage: 6 V
